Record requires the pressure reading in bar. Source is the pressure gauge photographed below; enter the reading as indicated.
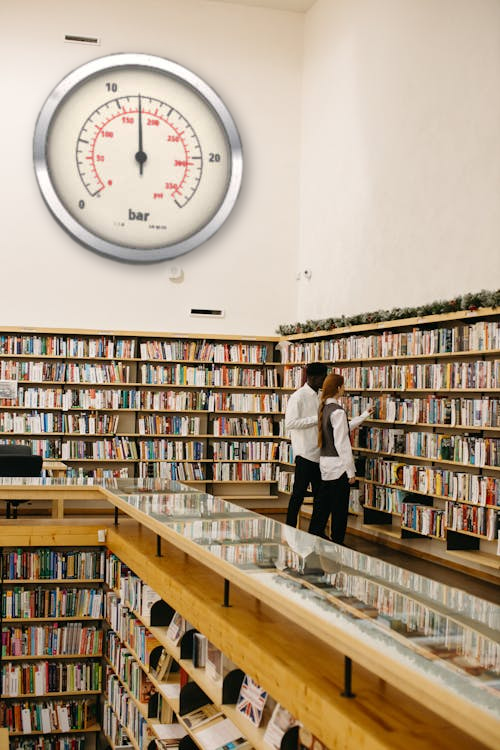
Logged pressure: 12 bar
